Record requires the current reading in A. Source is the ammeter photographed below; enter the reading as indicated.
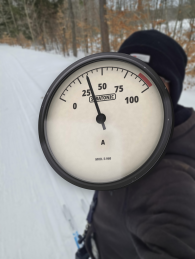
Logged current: 35 A
